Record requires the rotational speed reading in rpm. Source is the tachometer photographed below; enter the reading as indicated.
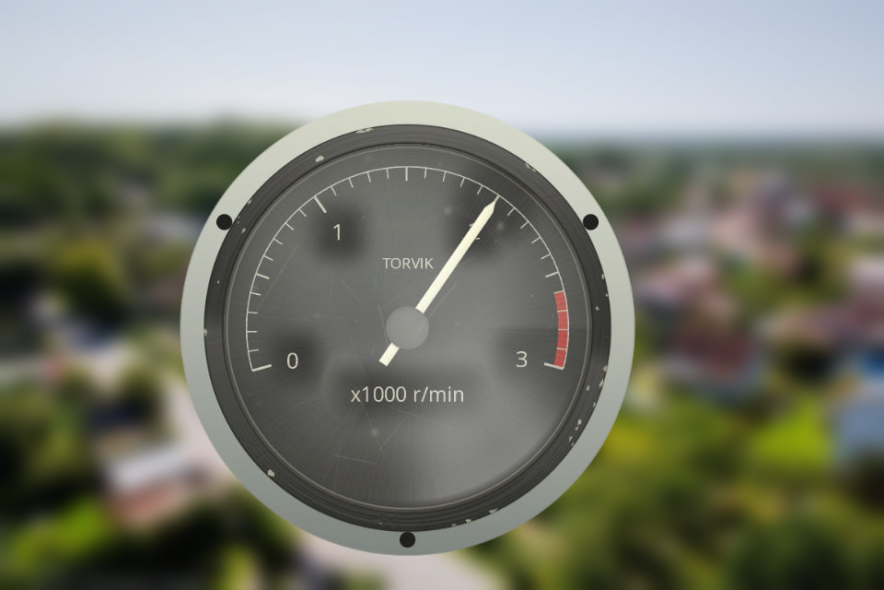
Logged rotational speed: 2000 rpm
